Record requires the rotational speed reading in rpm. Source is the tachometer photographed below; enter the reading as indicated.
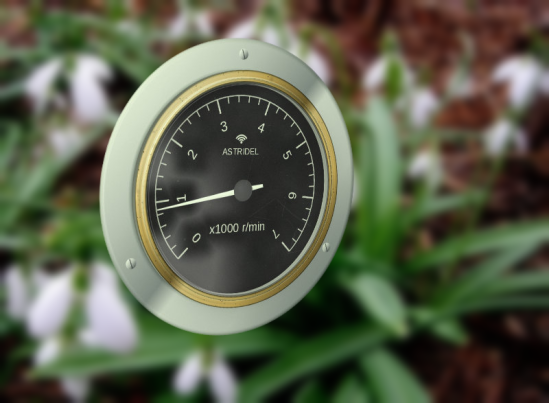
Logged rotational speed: 900 rpm
